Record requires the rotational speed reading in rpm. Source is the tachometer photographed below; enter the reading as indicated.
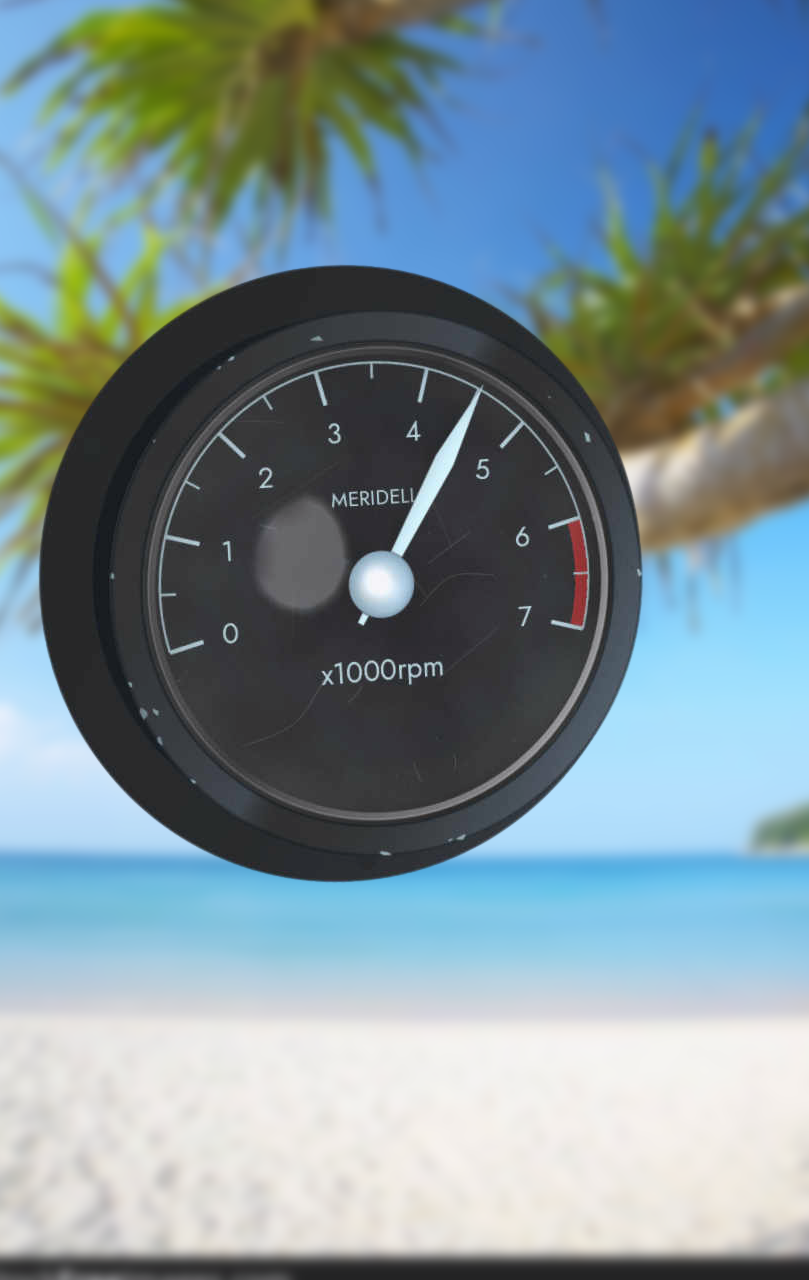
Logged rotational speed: 4500 rpm
